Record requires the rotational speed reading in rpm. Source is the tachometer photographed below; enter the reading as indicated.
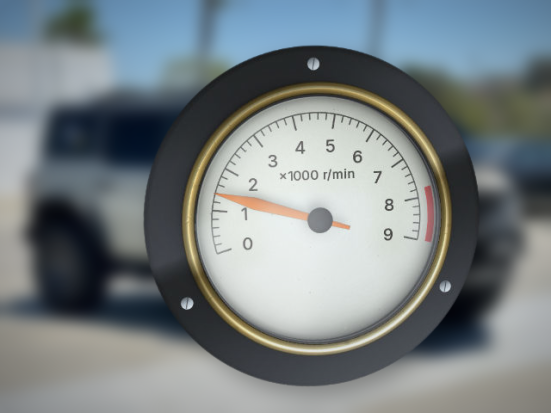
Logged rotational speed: 1400 rpm
